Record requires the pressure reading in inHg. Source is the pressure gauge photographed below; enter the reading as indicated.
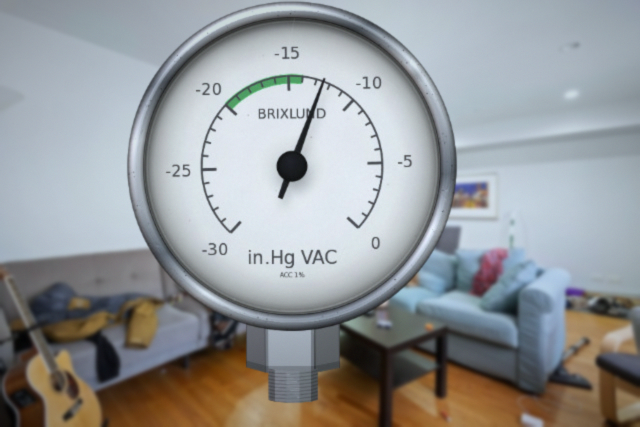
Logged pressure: -12.5 inHg
